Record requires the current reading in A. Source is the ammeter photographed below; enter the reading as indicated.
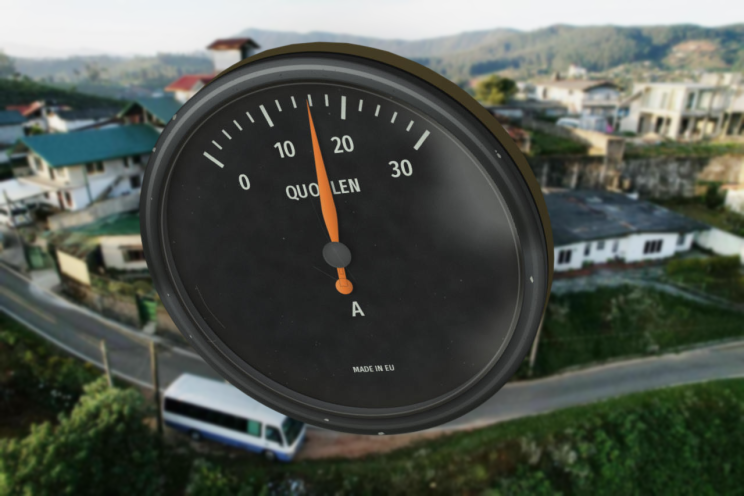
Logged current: 16 A
